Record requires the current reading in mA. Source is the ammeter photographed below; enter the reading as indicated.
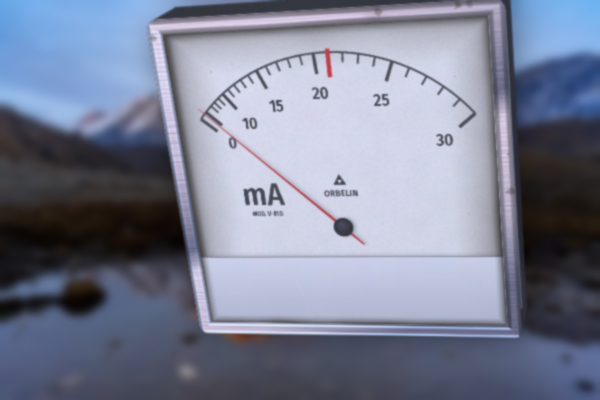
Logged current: 5 mA
